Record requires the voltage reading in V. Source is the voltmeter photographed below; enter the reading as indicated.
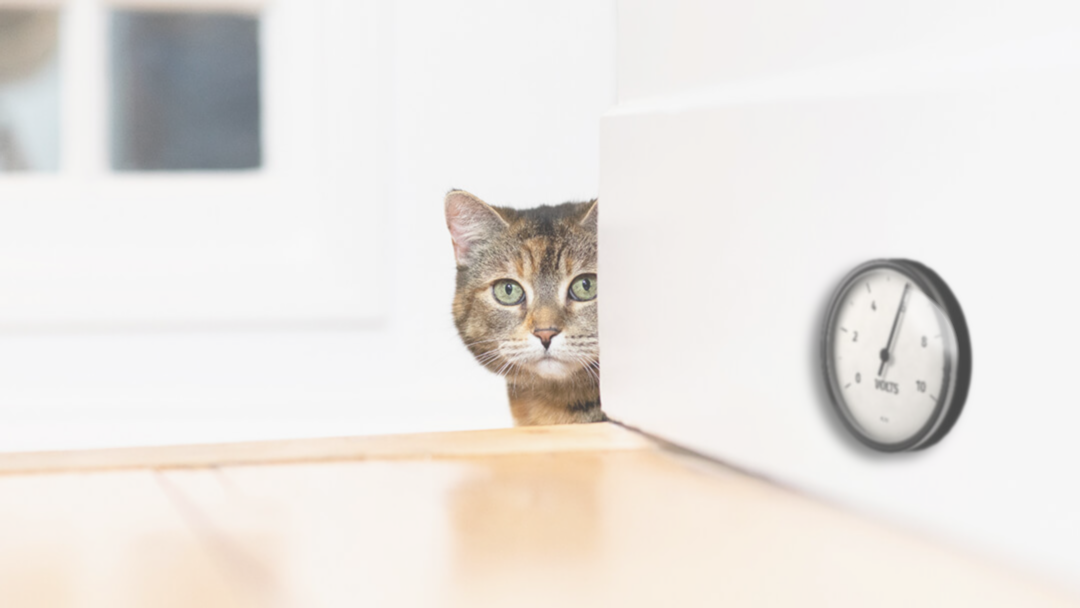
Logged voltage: 6 V
